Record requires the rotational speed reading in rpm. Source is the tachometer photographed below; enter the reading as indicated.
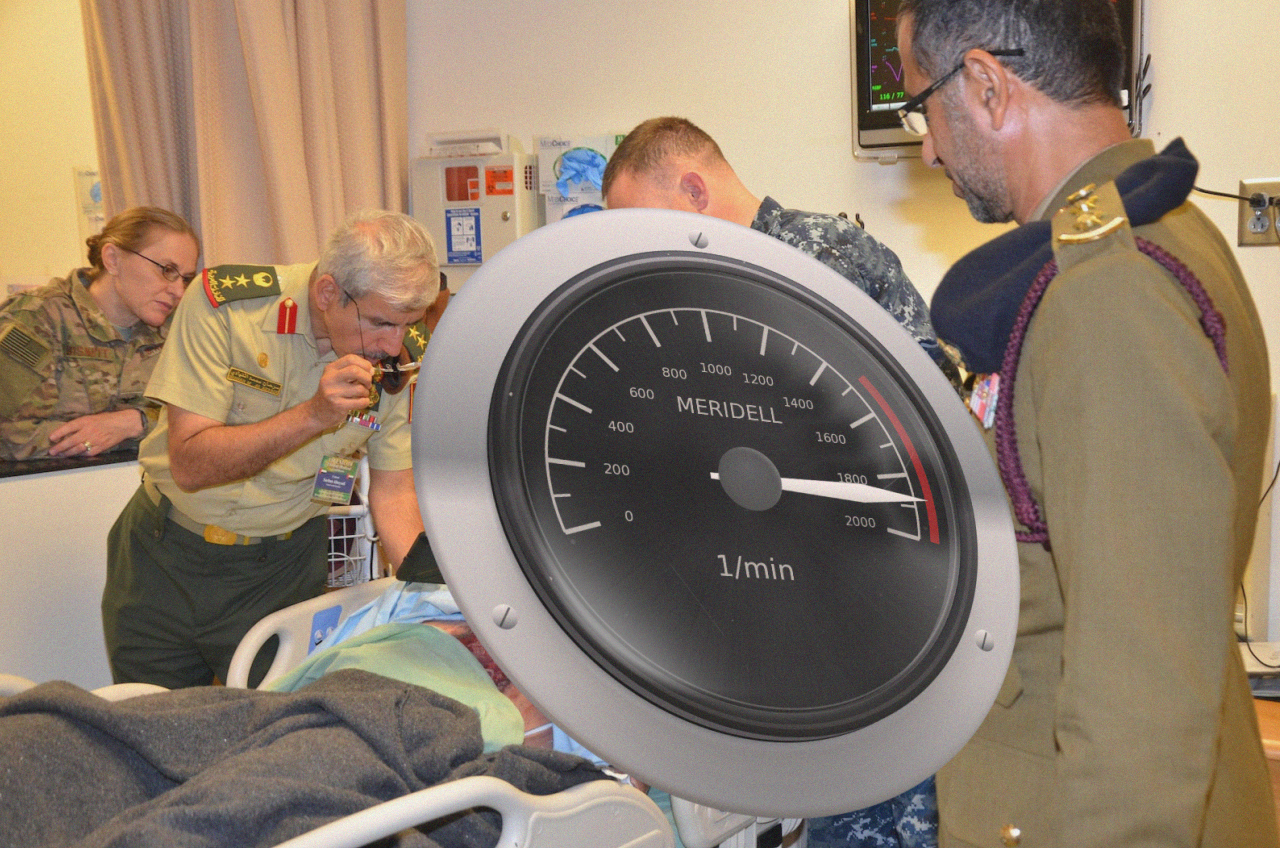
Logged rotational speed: 1900 rpm
